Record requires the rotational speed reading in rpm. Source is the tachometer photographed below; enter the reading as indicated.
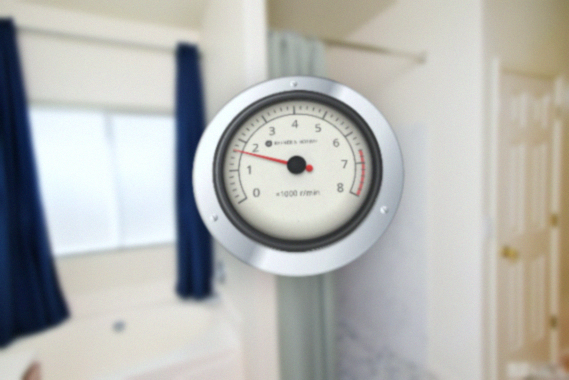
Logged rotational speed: 1600 rpm
